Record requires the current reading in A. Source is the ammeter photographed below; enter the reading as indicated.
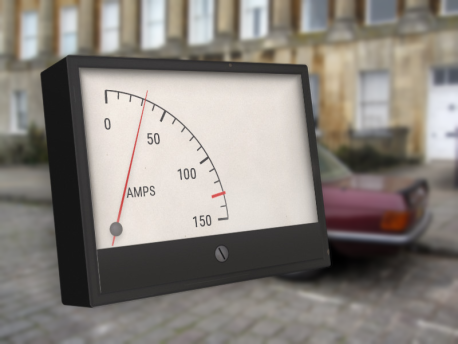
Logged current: 30 A
